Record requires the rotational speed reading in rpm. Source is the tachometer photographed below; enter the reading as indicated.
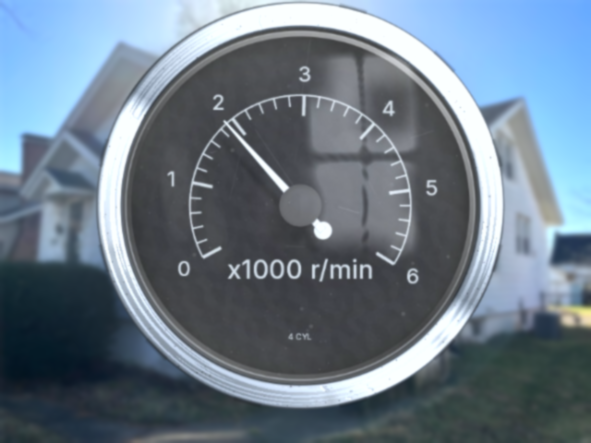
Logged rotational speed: 1900 rpm
